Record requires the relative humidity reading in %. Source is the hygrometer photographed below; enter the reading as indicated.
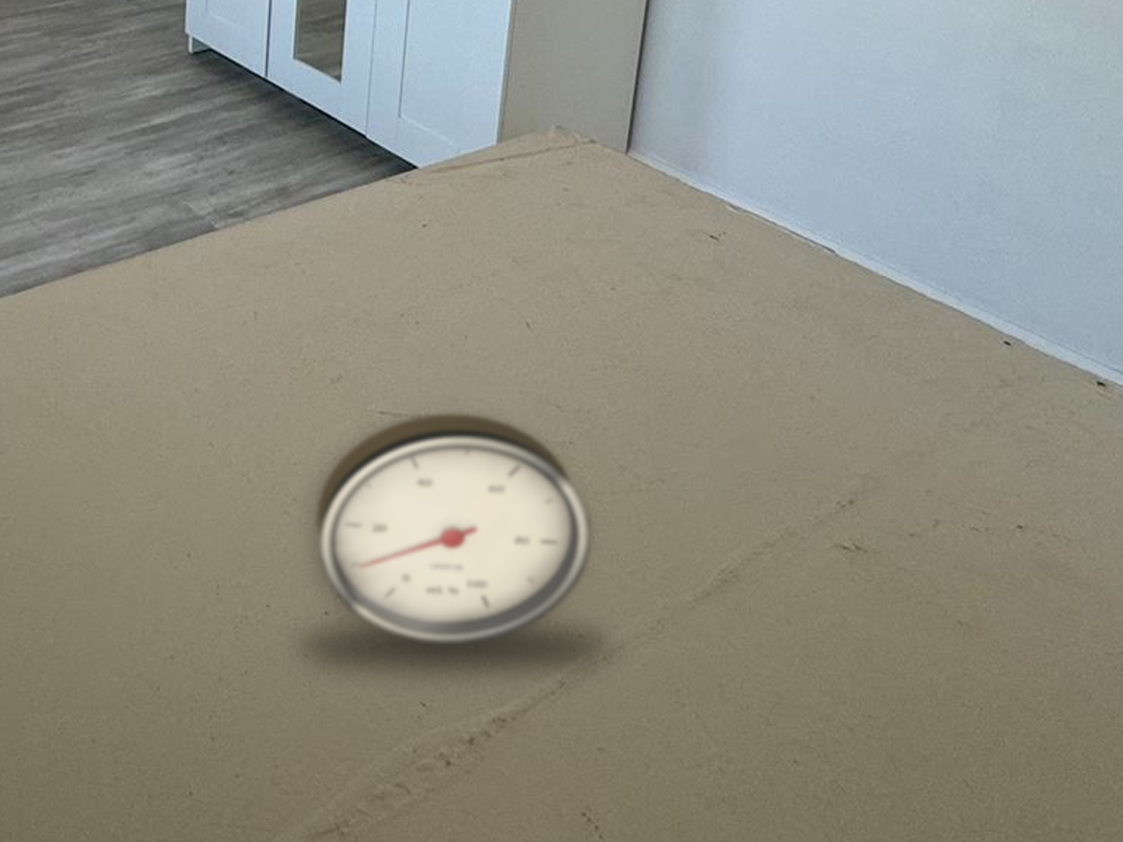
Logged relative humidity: 10 %
